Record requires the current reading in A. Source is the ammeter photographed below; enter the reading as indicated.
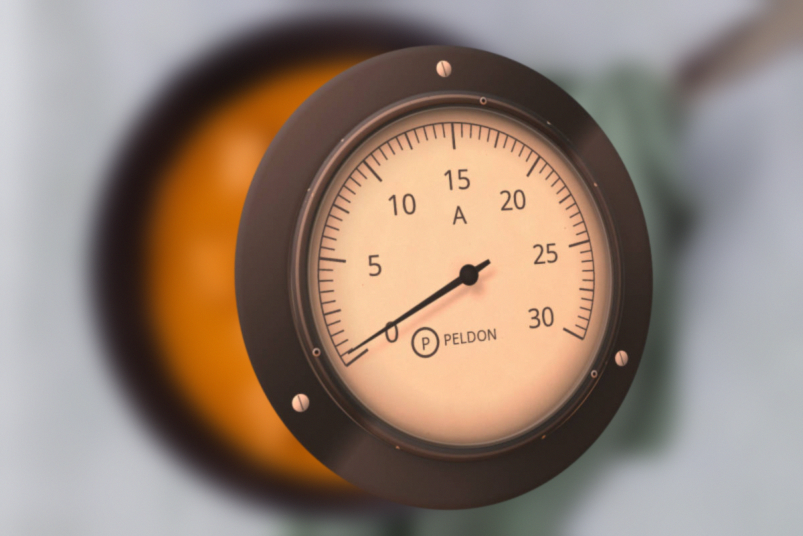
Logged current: 0.5 A
